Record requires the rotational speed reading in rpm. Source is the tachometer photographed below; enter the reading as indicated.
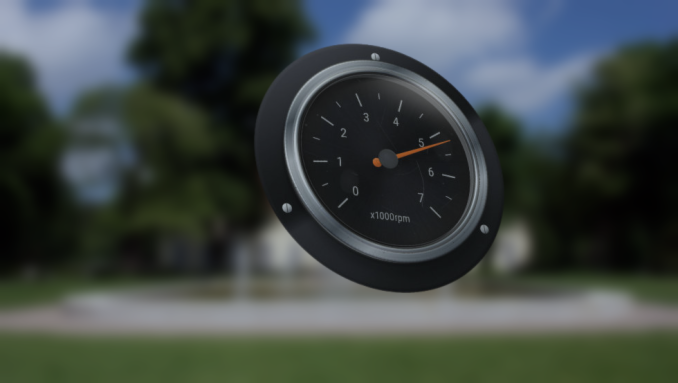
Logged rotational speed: 5250 rpm
